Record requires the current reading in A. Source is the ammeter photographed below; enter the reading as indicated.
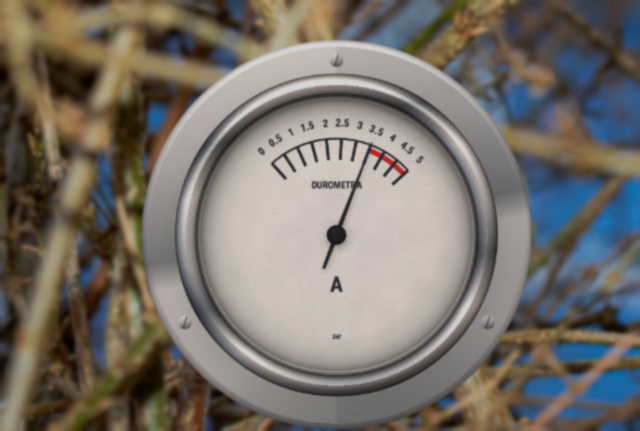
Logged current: 3.5 A
